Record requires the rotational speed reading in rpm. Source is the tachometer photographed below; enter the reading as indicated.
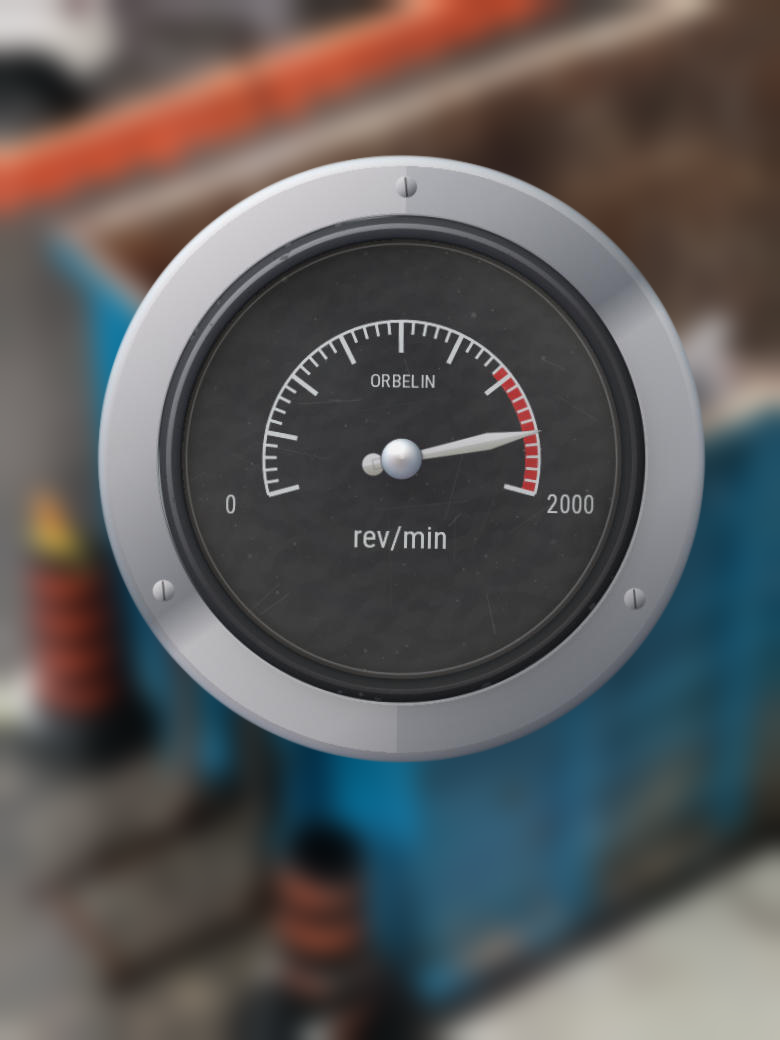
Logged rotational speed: 1750 rpm
